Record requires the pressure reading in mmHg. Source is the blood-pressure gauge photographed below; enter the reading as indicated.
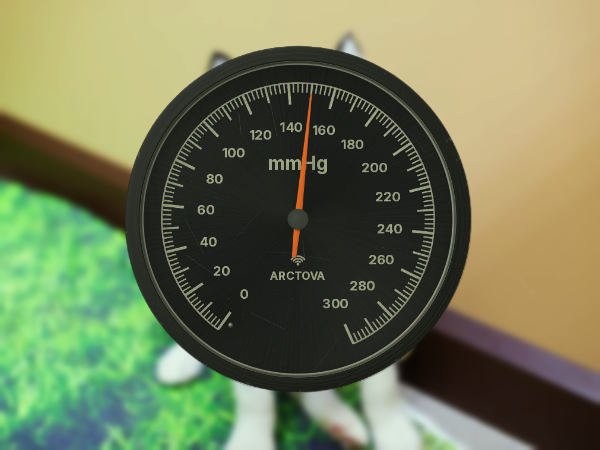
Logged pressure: 150 mmHg
